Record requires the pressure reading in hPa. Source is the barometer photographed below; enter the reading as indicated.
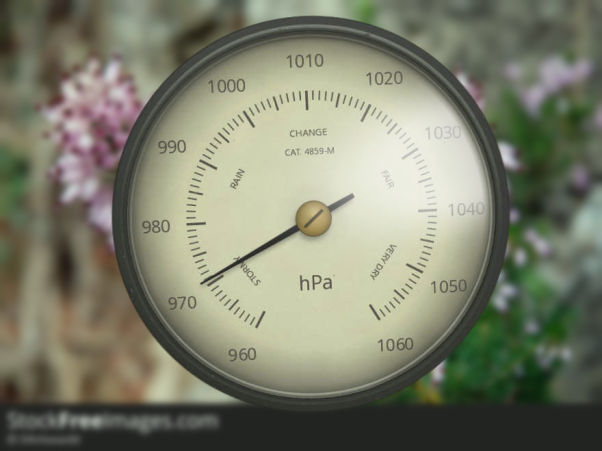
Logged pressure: 971 hPa
